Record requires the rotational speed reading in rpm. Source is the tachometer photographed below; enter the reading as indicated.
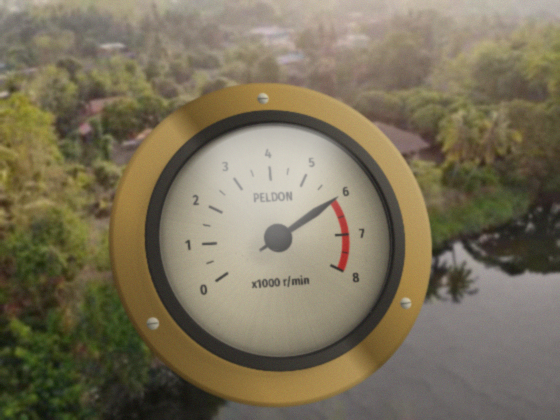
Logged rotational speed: 6000 rpm
